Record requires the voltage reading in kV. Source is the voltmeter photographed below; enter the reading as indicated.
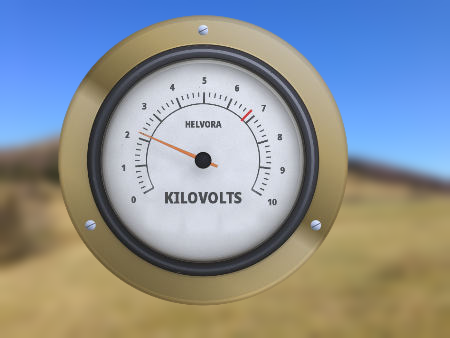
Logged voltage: 2.2 kV
